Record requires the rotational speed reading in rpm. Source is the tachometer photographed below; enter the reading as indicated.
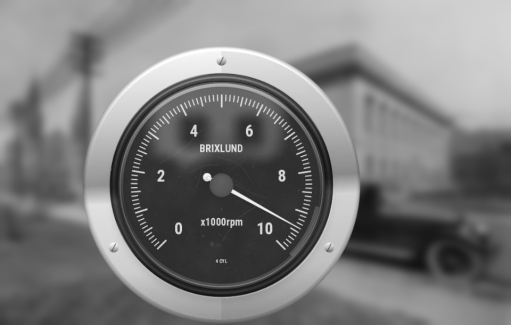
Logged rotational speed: 9400 rpm
